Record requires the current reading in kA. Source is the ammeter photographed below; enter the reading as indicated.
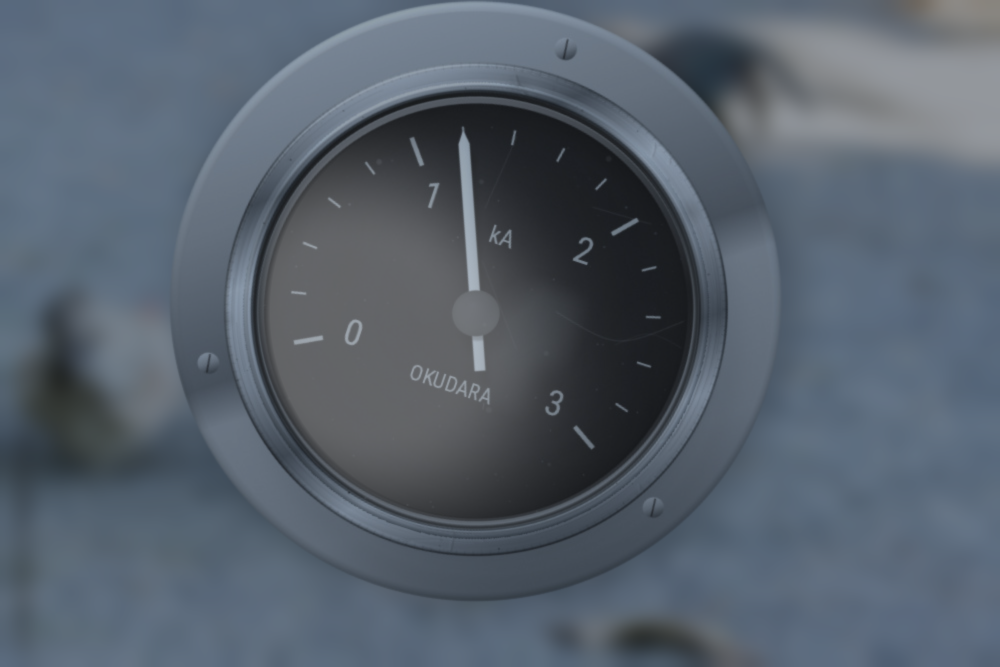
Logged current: 1.2 kA
